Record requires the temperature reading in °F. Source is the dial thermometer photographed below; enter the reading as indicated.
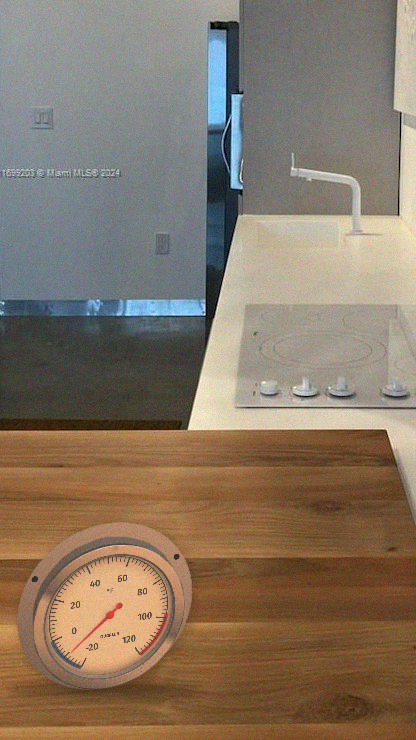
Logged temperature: -10 °F
